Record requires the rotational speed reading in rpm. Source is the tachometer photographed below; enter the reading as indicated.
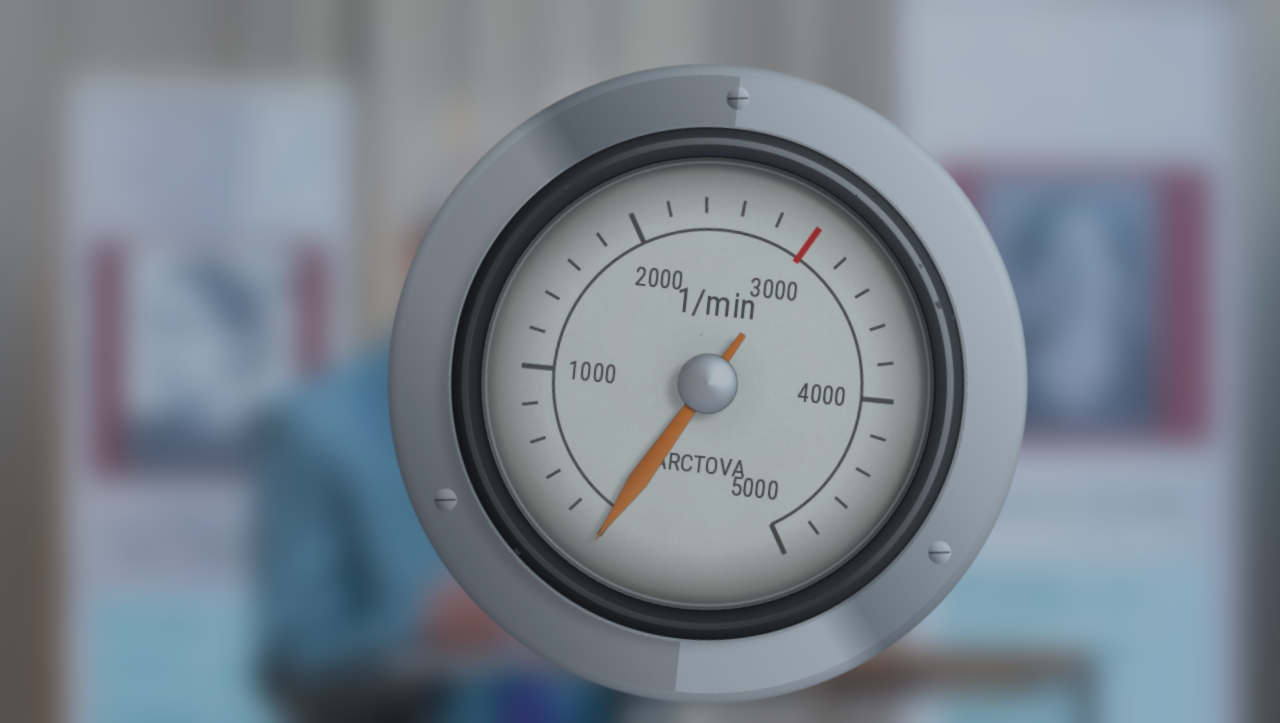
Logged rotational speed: 0 rpm
